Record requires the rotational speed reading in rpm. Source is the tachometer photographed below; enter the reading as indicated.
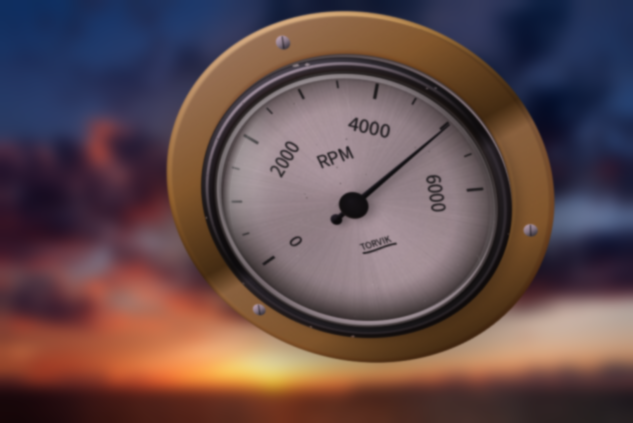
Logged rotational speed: 5000 rpm
